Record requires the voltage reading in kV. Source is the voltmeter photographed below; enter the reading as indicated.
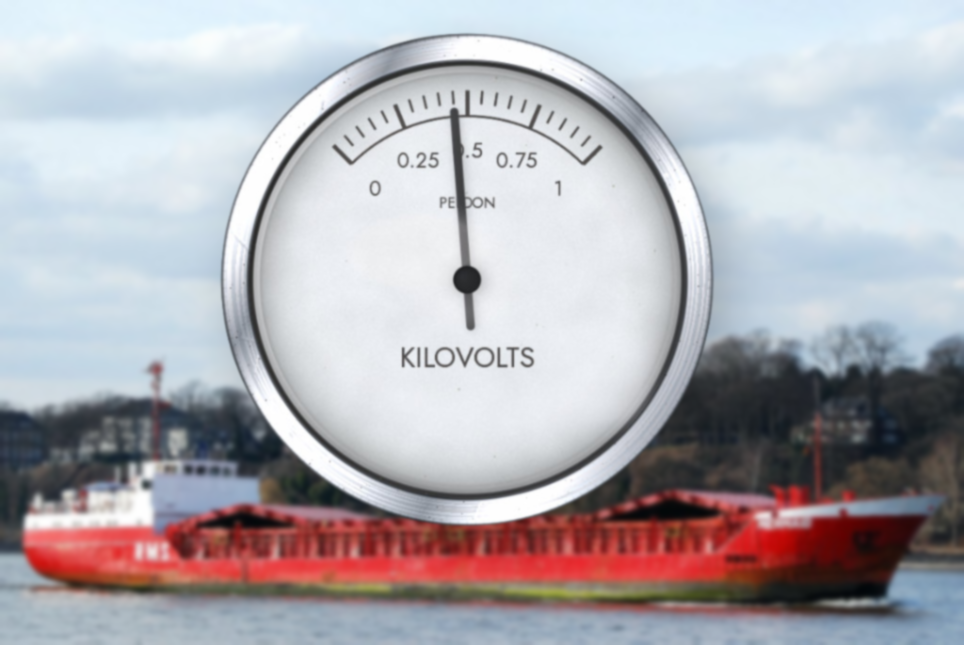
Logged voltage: 0.45 kV
